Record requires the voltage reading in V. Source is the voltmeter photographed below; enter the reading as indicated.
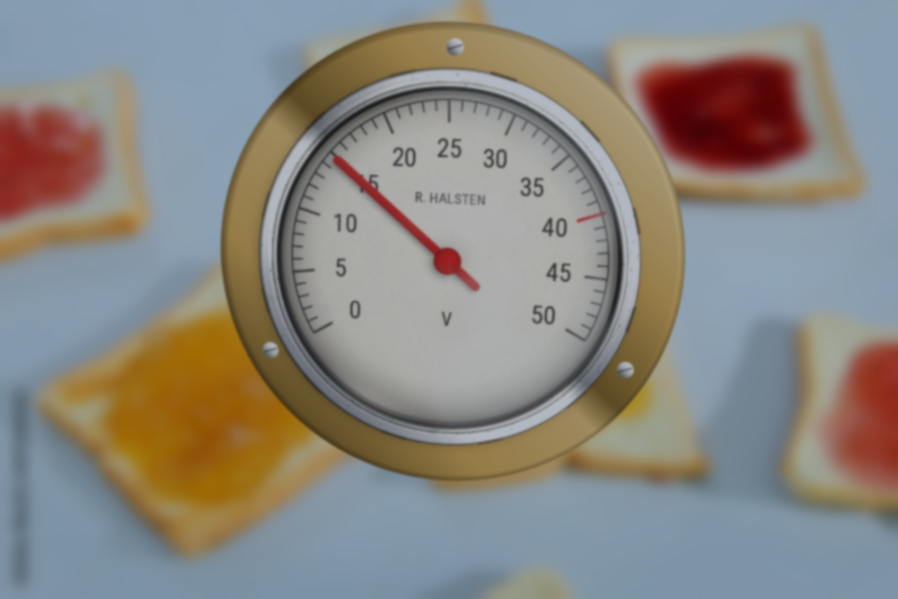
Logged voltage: 15 V
